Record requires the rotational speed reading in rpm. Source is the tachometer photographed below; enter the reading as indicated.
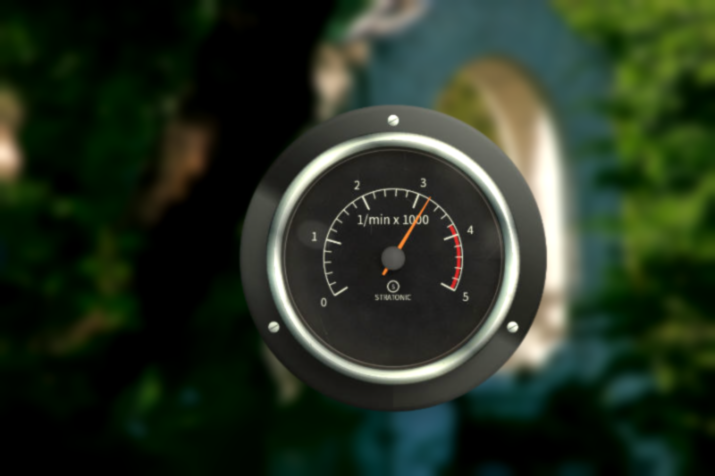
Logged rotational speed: 3200 rpm
